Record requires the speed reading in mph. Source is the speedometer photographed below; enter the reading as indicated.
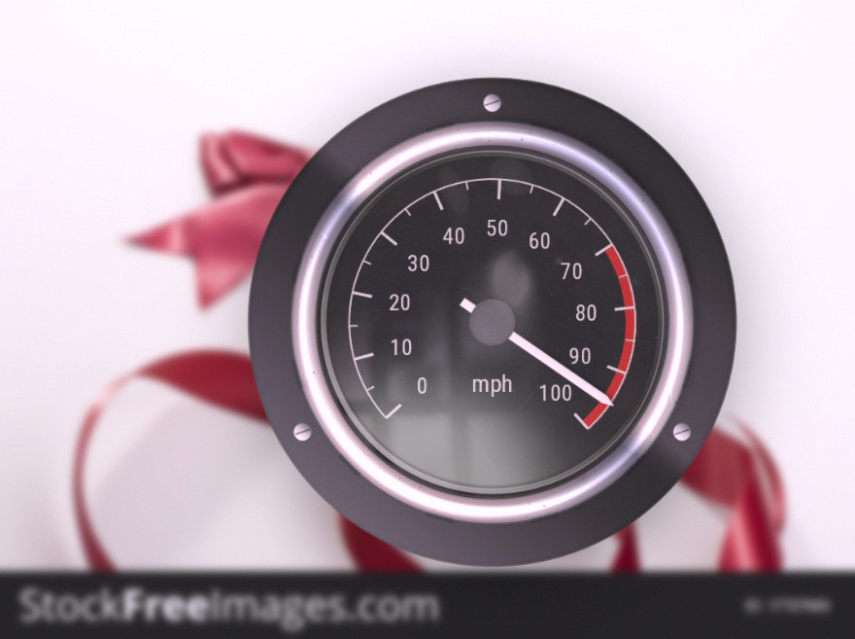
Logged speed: 95 mph
